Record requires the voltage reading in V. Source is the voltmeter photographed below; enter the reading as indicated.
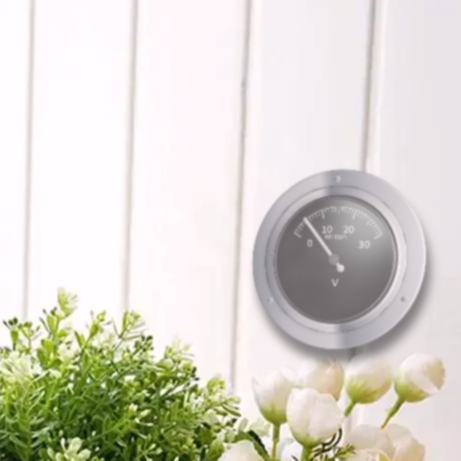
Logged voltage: 5 V
